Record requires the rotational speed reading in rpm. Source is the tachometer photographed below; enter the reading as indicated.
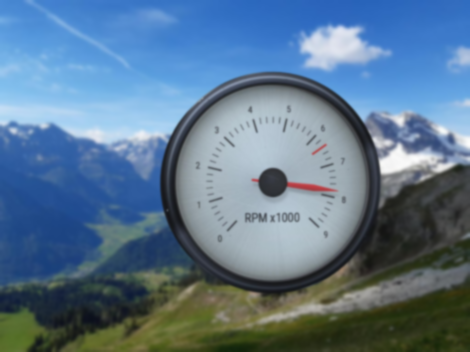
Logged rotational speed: 7800 rpm
